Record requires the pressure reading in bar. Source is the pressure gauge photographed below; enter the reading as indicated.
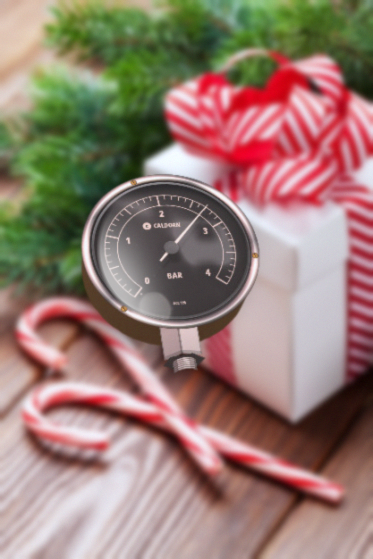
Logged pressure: 2.7 bar
